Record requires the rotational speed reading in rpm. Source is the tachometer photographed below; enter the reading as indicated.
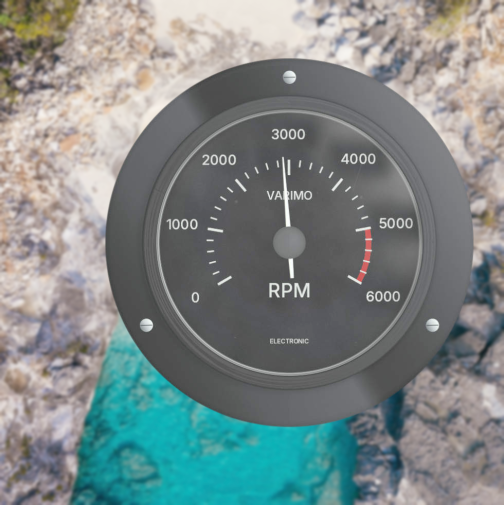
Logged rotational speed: 2900 rpm
